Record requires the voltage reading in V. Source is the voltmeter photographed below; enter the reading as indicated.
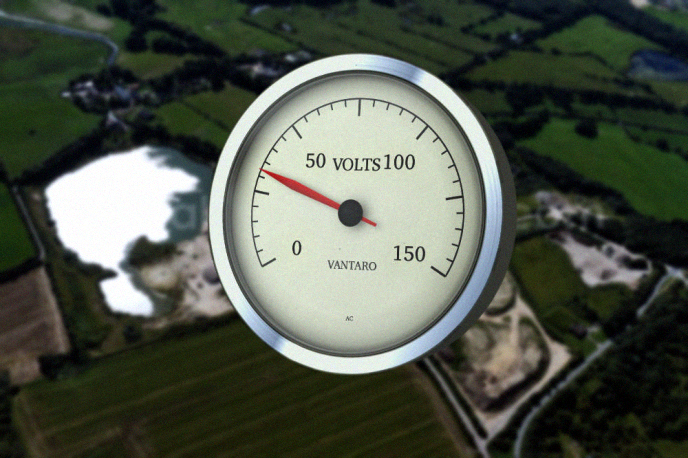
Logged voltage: 32.5 V
